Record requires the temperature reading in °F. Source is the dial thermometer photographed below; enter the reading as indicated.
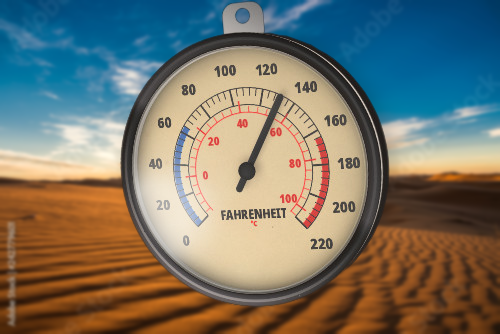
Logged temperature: 132 °F
